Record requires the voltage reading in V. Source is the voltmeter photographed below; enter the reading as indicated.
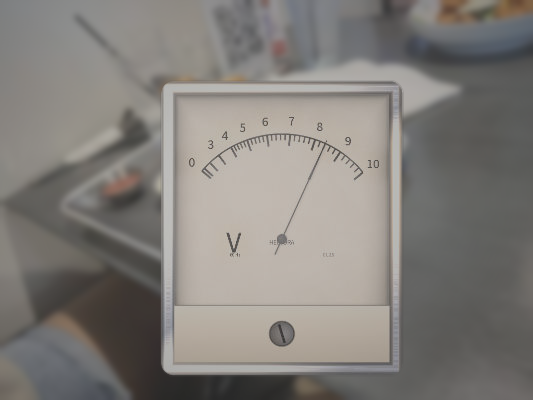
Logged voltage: 8.4 V
